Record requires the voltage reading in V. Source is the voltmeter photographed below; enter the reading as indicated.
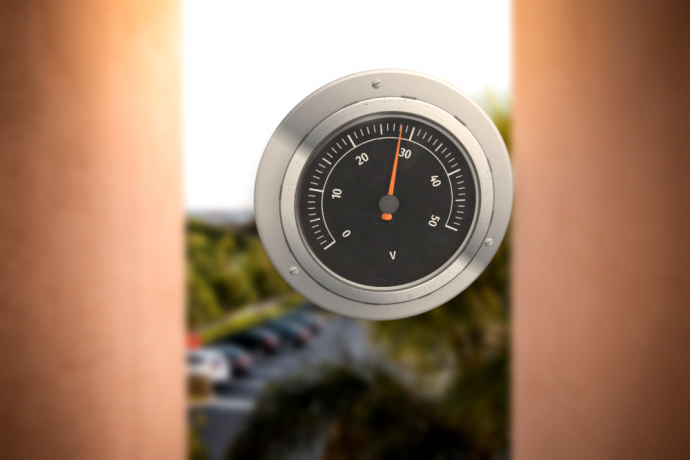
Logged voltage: 28 V
